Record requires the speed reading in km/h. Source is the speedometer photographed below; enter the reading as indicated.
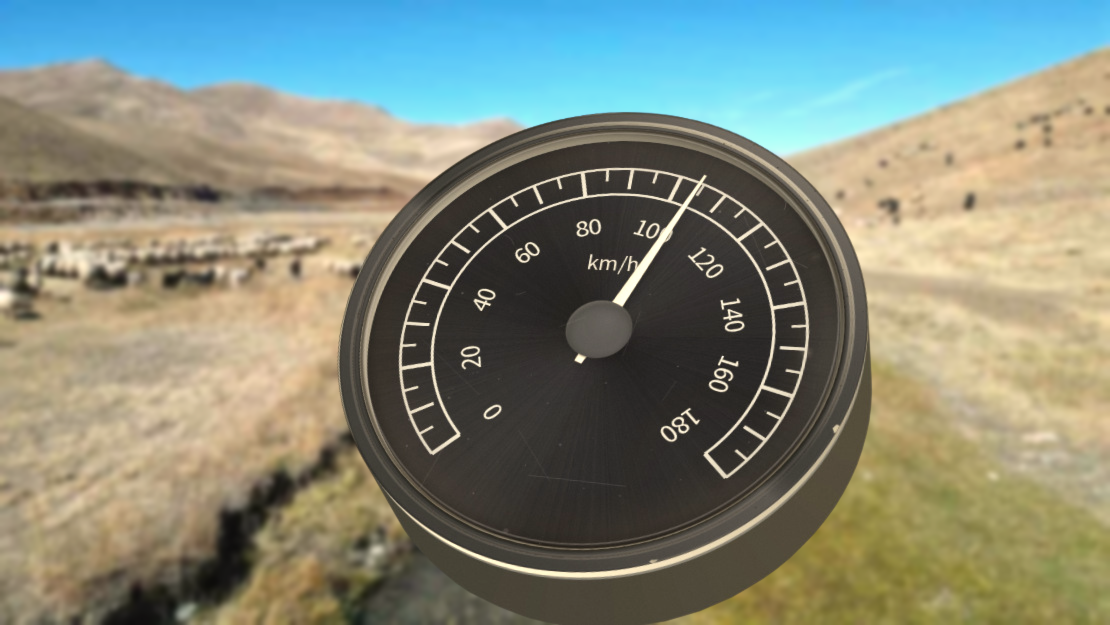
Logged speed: 105 km/h
